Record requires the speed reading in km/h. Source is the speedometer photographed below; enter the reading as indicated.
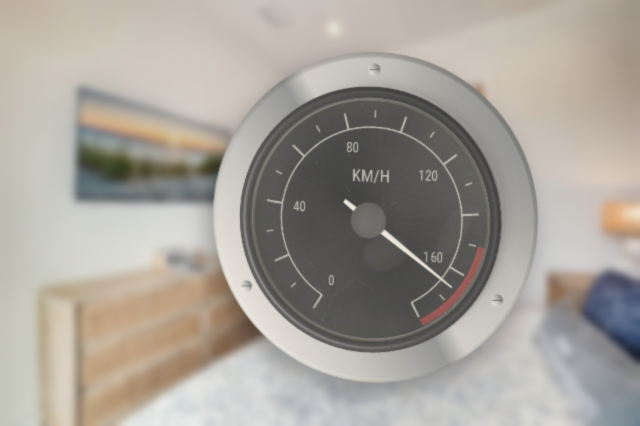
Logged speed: 165 km/h
